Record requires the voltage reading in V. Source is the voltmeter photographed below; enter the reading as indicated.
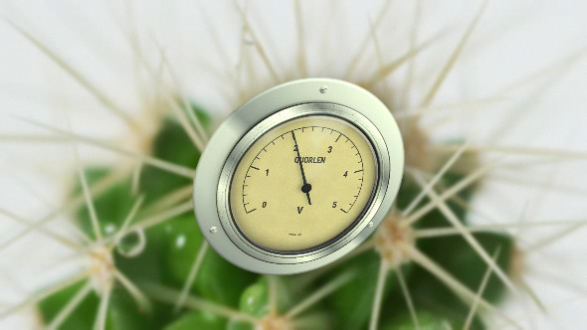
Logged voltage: 2 V
